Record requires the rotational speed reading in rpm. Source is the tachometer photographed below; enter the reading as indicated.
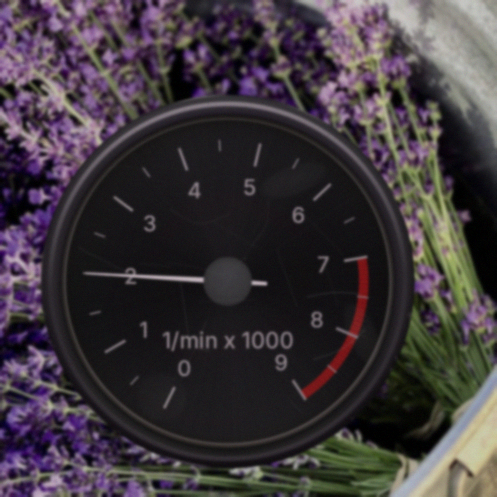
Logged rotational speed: 2000 rpm
